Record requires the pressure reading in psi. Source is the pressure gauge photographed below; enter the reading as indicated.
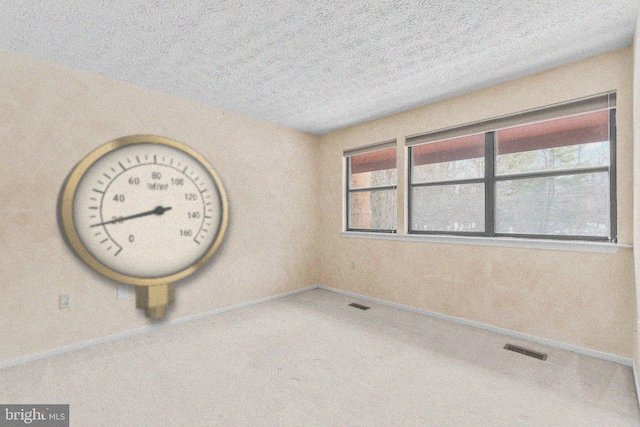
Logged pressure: 20 psi
